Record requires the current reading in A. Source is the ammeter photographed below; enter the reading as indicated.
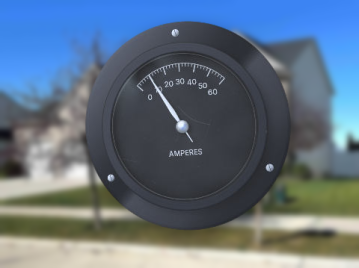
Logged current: 10 A
